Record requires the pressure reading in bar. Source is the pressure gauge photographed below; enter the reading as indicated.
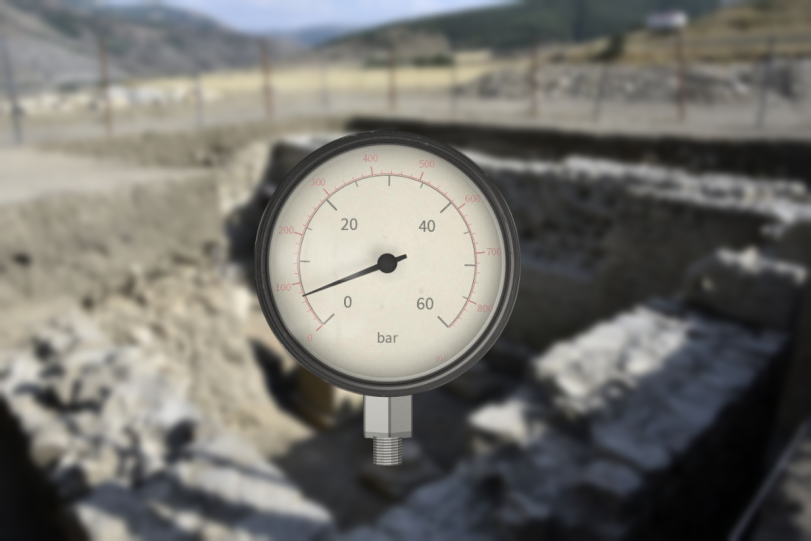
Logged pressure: 5 bar
